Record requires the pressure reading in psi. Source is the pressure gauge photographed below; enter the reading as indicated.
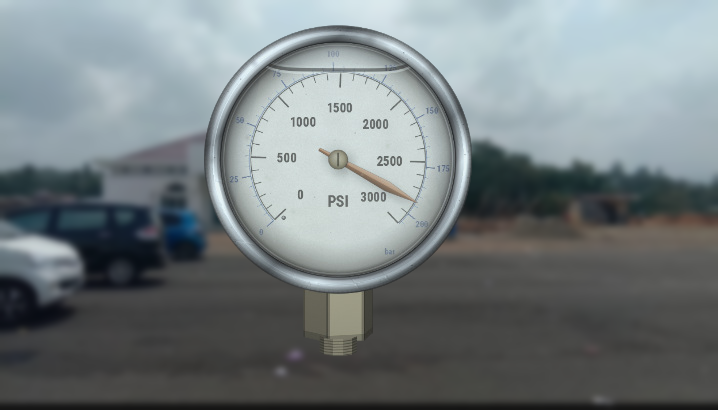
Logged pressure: 2800 psi
